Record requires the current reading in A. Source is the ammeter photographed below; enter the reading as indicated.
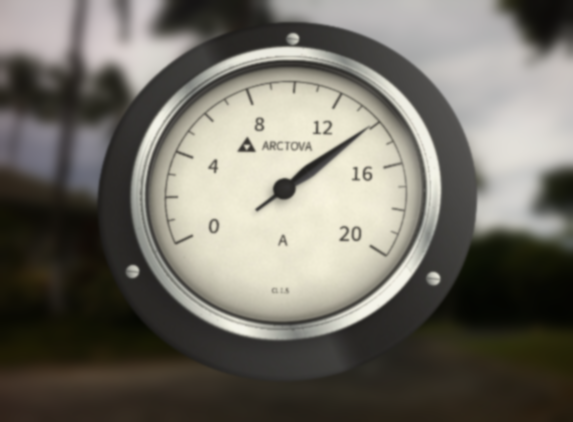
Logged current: 14 A
